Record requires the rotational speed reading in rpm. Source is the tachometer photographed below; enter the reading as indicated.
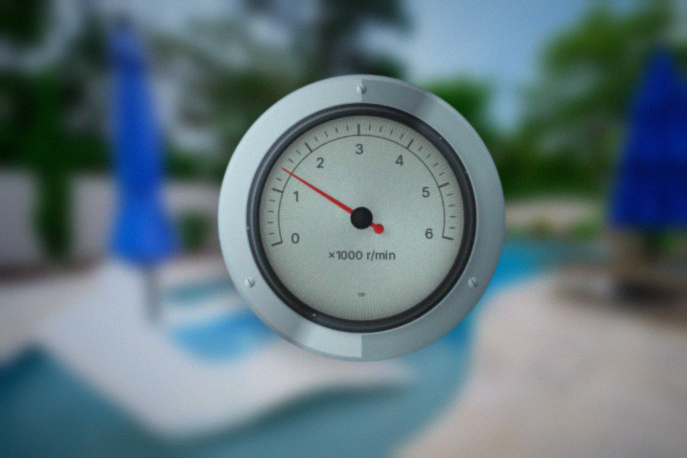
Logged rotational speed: 1400 rpm
